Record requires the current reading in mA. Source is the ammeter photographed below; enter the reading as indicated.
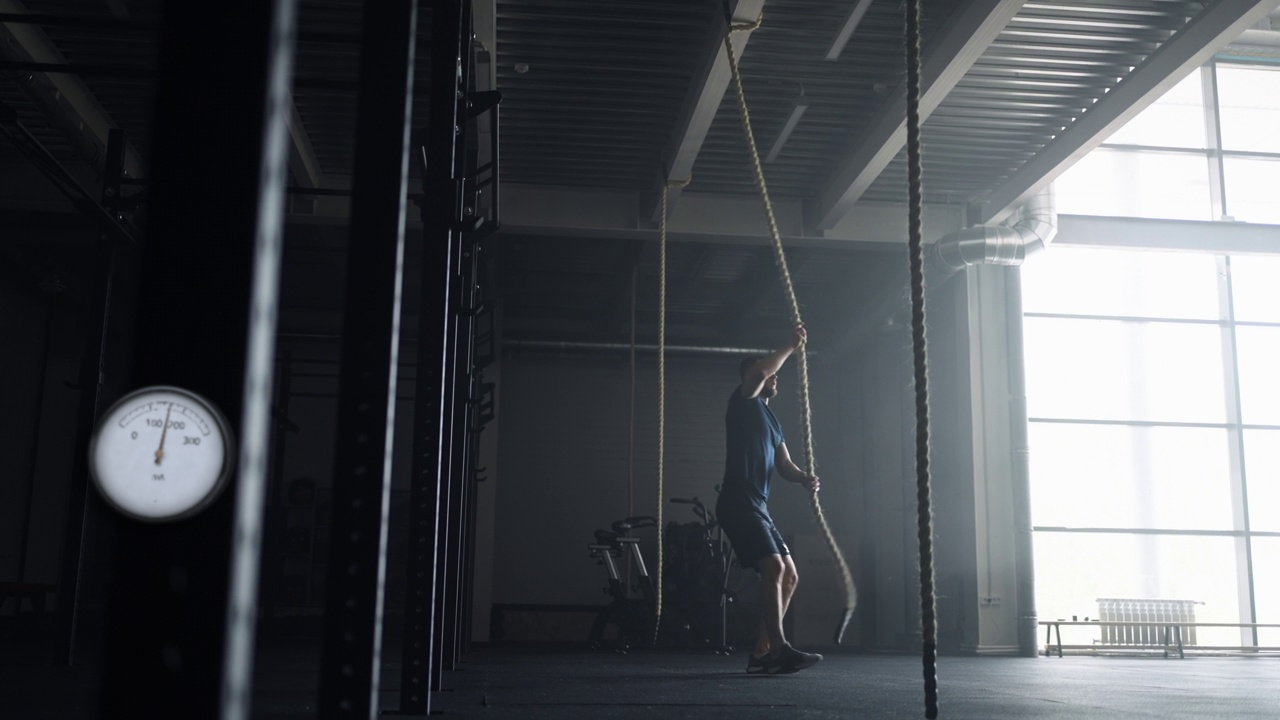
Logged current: 160 mA
